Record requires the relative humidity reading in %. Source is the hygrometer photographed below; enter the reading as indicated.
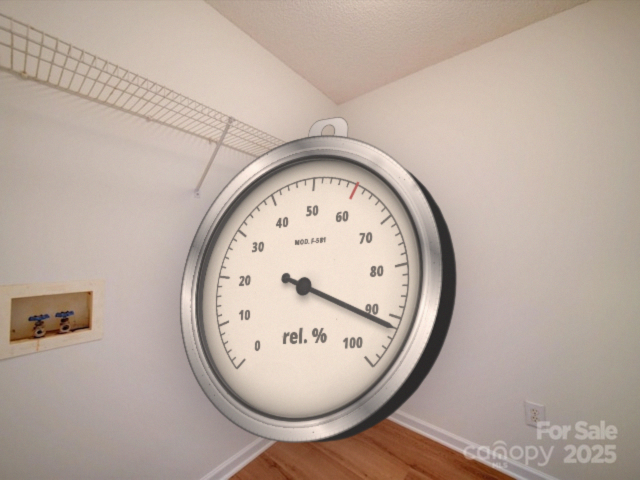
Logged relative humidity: 92 %
